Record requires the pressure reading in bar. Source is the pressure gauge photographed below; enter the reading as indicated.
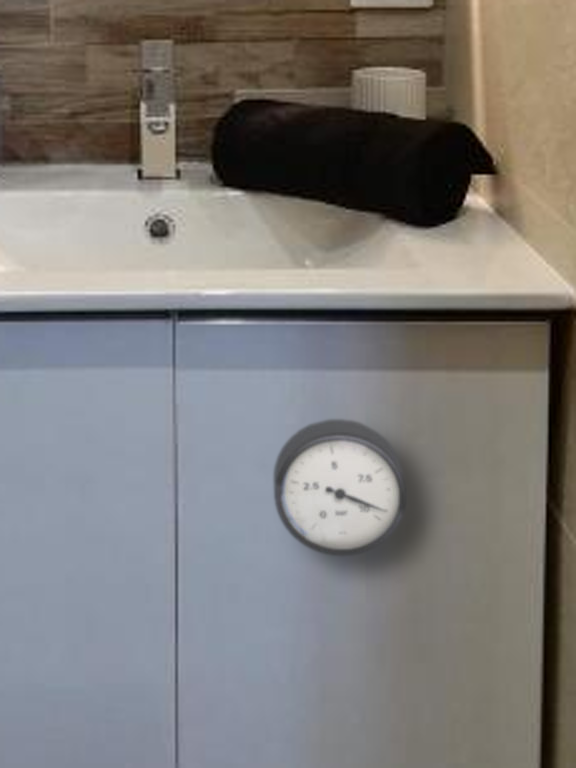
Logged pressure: 9.5 bar
